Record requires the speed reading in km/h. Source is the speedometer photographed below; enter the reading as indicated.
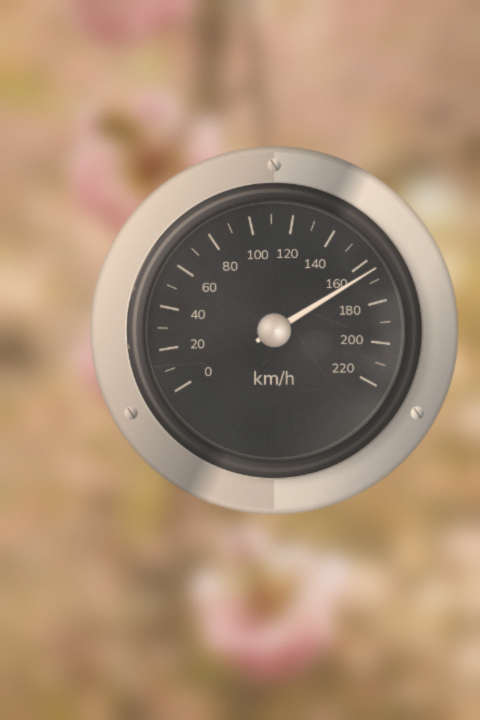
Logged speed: 165 km/h
